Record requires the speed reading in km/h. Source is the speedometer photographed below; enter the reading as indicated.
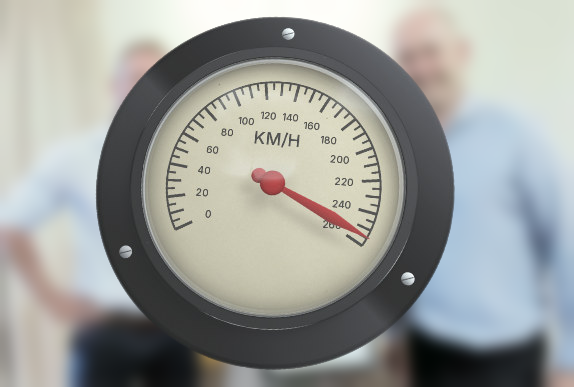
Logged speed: 255 km/h
